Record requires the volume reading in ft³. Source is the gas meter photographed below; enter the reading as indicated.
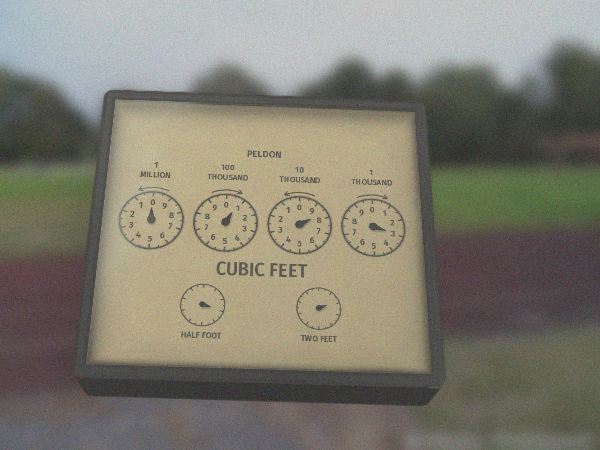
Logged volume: 8300 ft³
